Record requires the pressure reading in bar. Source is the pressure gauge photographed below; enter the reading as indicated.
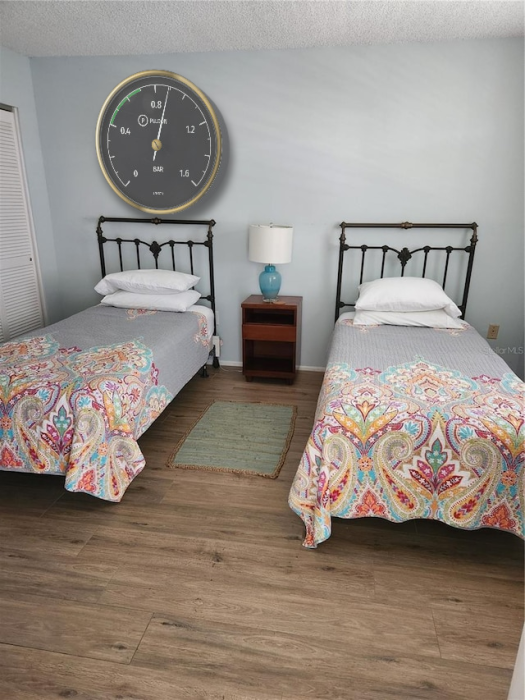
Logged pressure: 0.9 bar
